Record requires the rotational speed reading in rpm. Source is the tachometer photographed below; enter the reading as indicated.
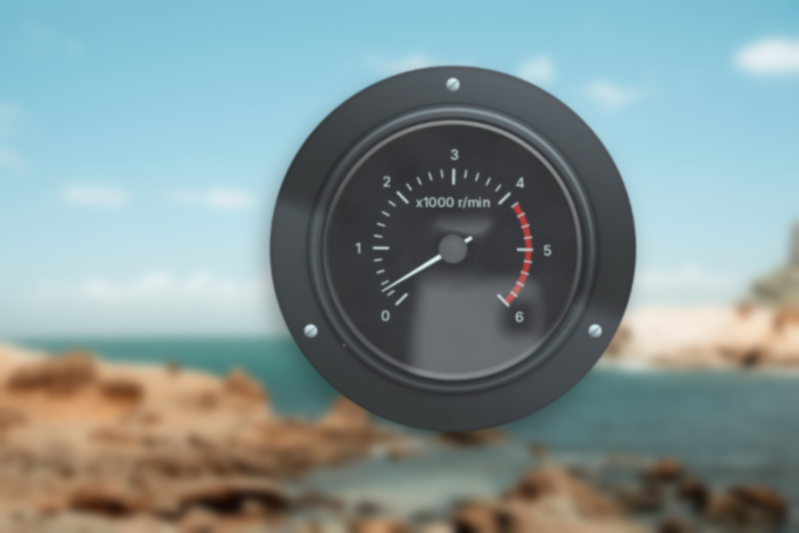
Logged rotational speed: 300 rpm
